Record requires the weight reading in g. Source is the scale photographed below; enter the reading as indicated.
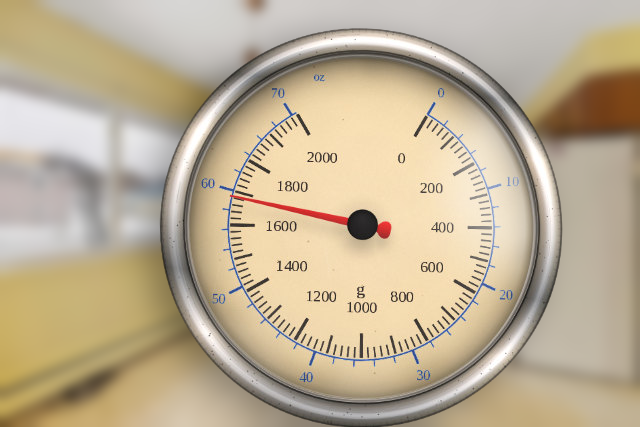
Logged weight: 1680 g
